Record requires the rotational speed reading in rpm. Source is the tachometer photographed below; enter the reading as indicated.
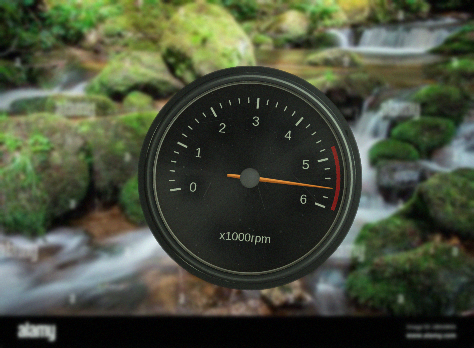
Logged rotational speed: 5600 rpm
